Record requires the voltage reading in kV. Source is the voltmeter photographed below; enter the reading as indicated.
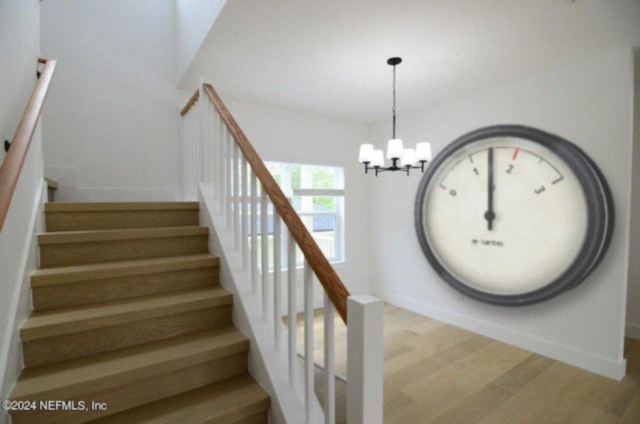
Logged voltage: 1.5 kV
